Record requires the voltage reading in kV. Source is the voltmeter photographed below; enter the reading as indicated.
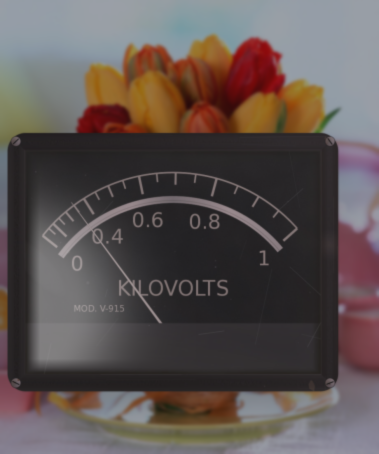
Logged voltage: 0.35 kV
